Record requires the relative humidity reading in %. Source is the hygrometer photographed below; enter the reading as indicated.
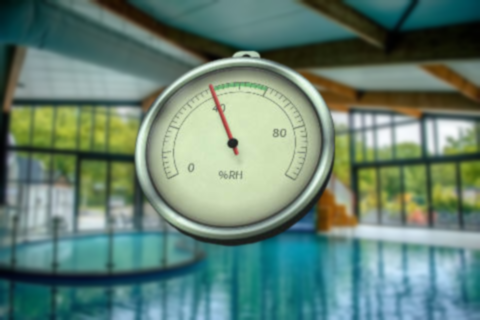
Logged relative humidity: 40 %
